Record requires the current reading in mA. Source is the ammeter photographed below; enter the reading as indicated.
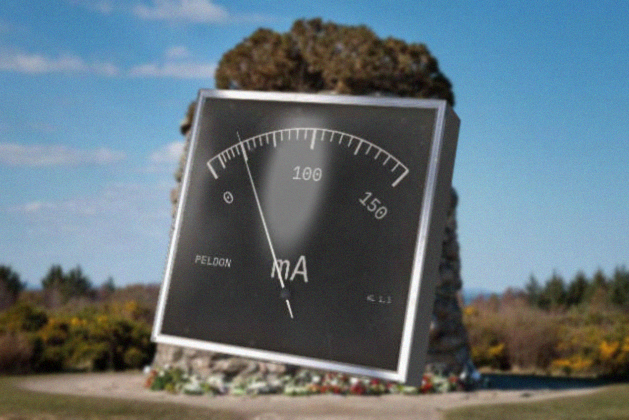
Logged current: 50 mA
